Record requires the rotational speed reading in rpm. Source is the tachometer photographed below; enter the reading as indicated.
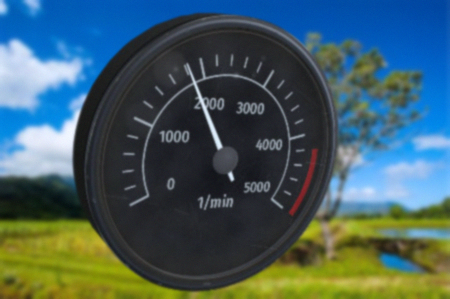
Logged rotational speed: 1800 rpm
